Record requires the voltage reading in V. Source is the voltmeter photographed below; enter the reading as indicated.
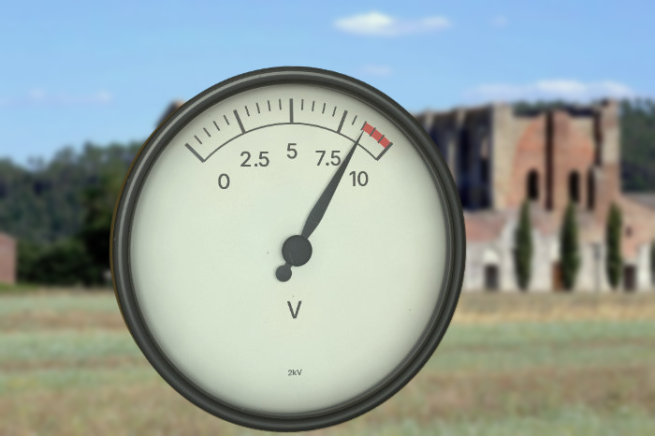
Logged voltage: 8.5 V
